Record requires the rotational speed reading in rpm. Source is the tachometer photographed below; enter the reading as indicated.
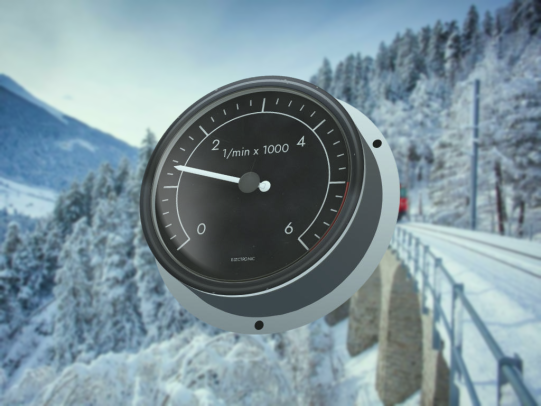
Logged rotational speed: 1300 rpm
